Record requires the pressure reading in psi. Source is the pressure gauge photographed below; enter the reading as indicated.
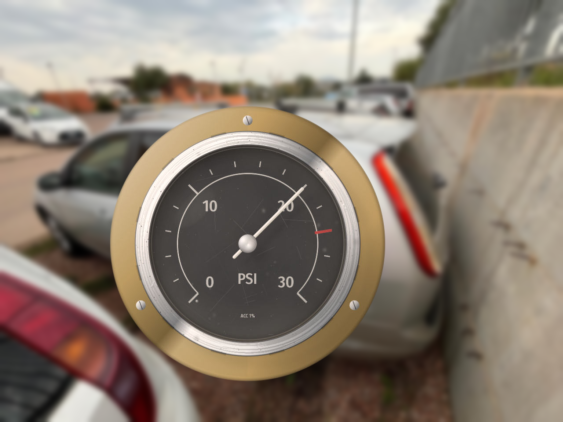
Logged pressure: 20 psi
